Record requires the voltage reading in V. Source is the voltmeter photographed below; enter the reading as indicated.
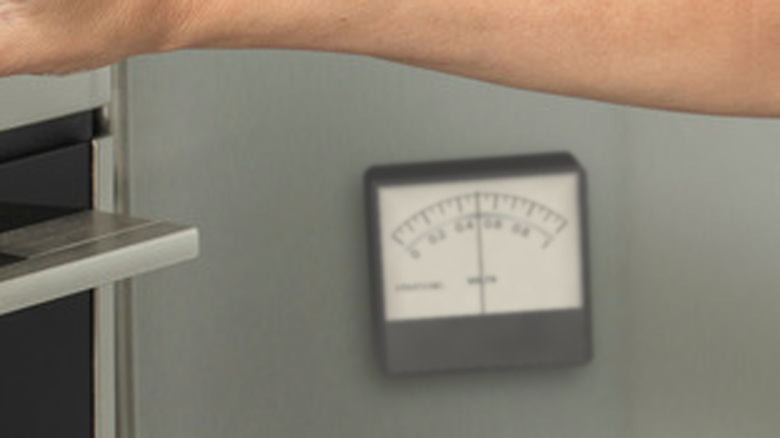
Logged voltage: 0.5 V
